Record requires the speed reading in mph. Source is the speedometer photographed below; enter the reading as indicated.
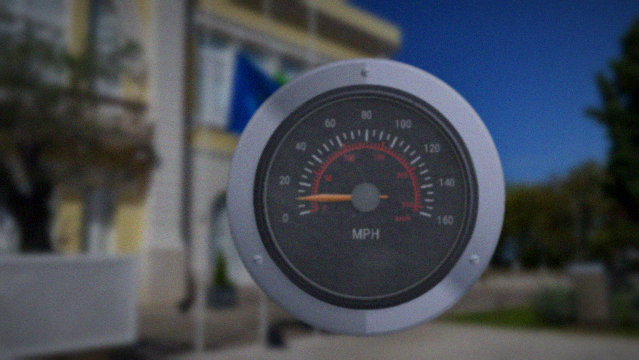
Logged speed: 10 mph
